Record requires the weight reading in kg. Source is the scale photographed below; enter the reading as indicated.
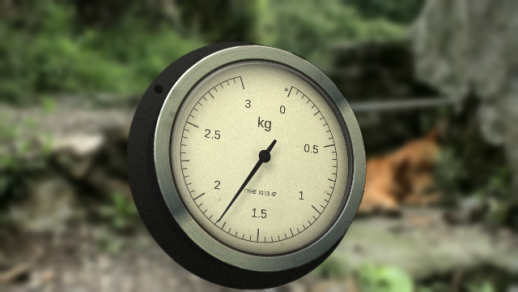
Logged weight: 1.8 kg
